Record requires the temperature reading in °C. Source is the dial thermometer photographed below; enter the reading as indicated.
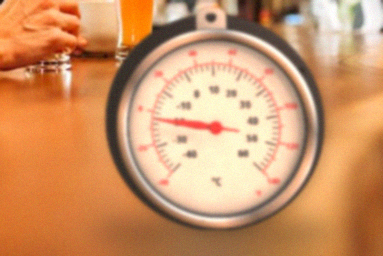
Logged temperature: -20 °C
